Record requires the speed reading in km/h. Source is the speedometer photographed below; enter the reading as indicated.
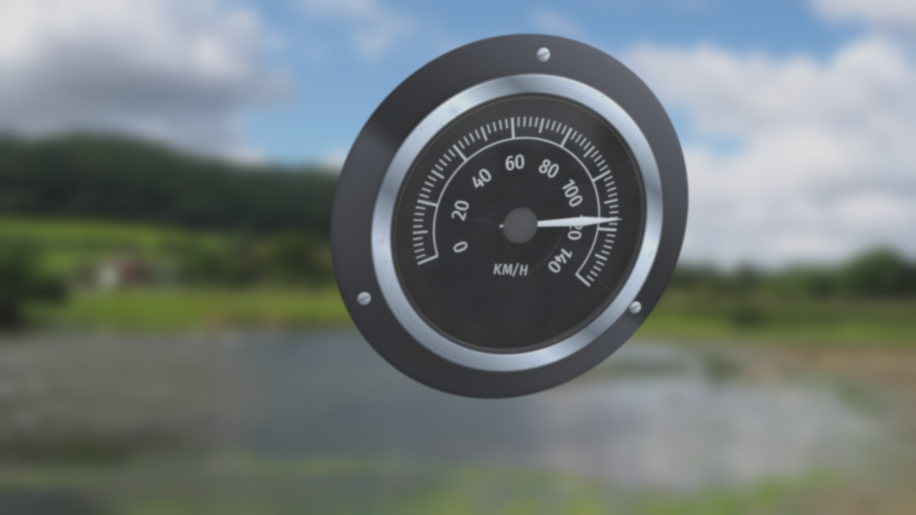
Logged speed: 116 km/h
